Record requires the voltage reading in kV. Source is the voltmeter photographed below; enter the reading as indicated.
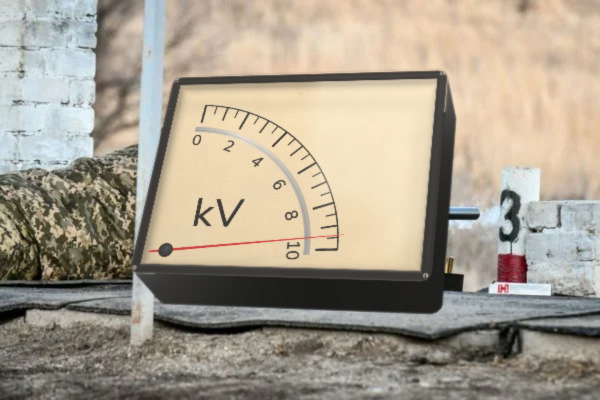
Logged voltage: 9.5 kV
